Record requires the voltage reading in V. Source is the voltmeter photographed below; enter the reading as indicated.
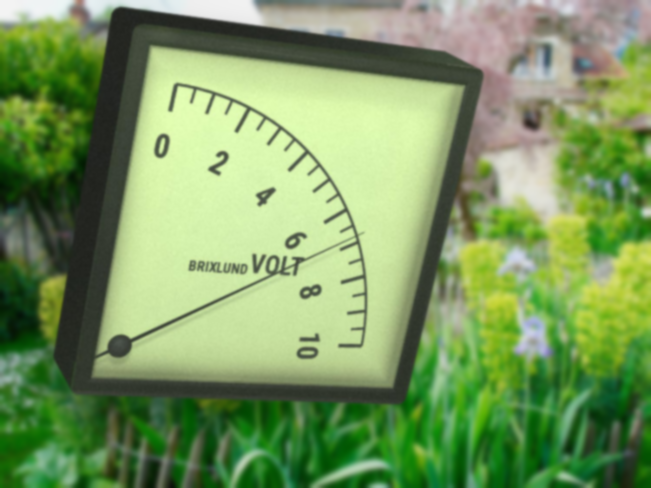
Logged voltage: 6.75 V
